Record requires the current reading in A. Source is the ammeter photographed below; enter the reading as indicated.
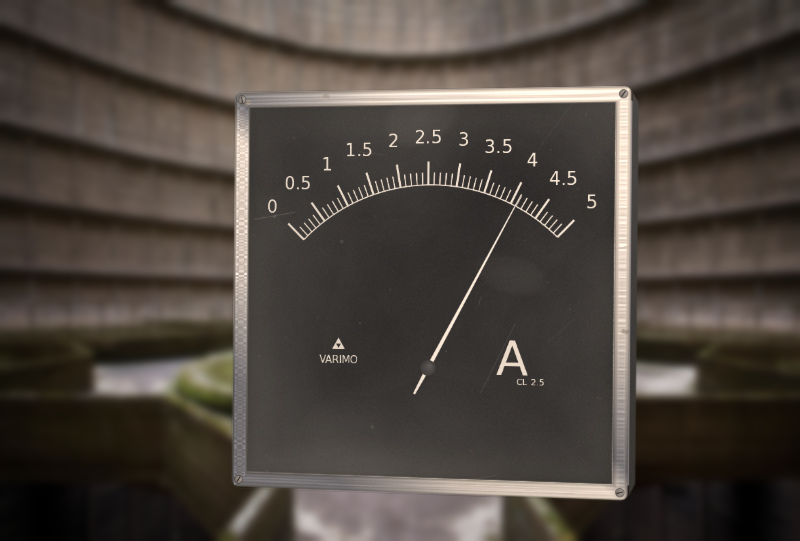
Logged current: 4.1 A
